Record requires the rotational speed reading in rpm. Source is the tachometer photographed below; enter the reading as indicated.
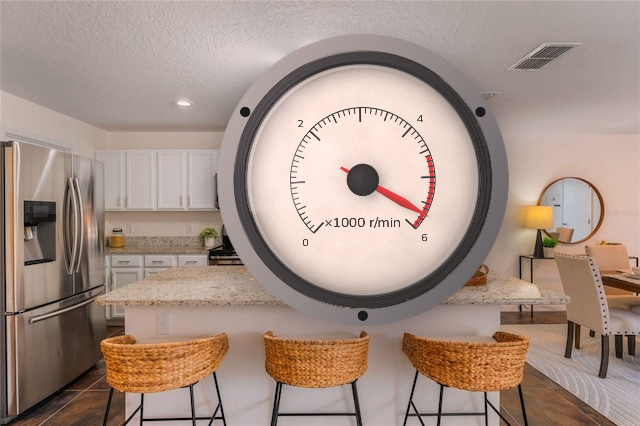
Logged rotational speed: 5700 rpm
